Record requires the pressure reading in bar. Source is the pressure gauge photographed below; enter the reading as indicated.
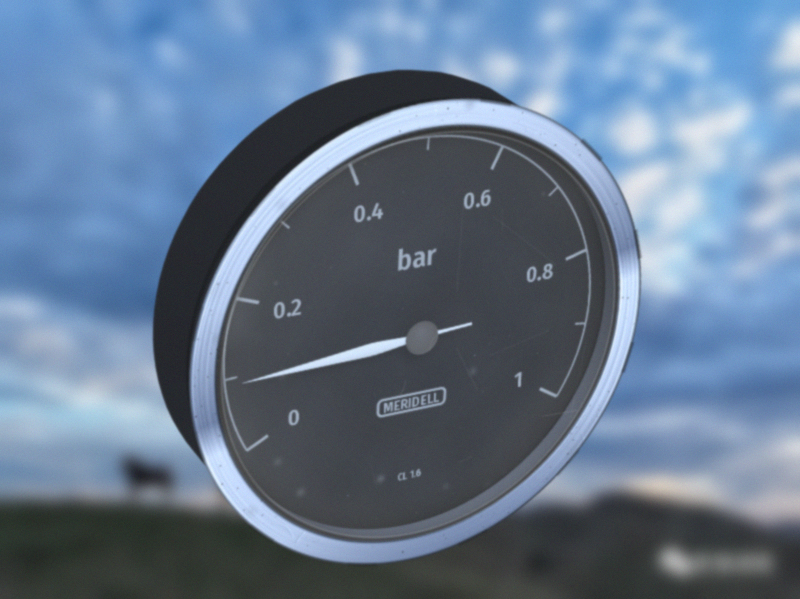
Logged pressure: 0.1 bar
